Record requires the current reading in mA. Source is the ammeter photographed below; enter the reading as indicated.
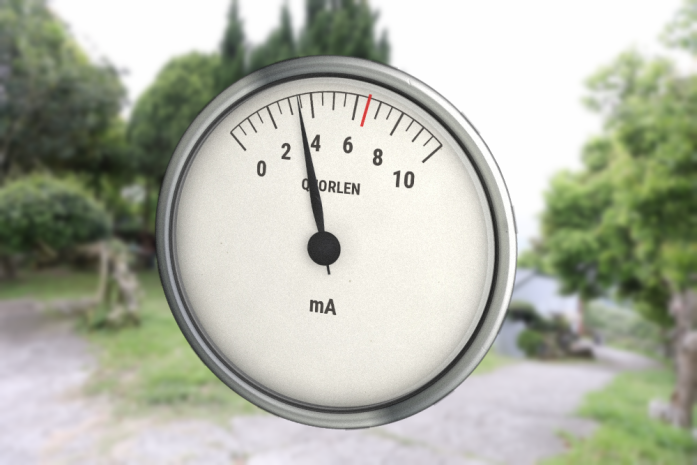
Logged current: 3.5 mA
